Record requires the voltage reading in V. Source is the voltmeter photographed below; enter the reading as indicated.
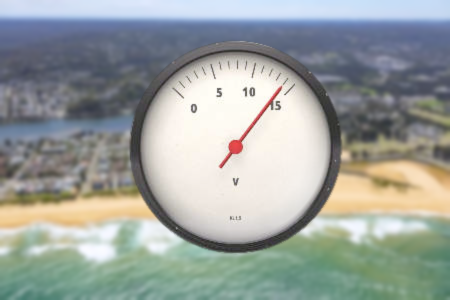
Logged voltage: 14 V
